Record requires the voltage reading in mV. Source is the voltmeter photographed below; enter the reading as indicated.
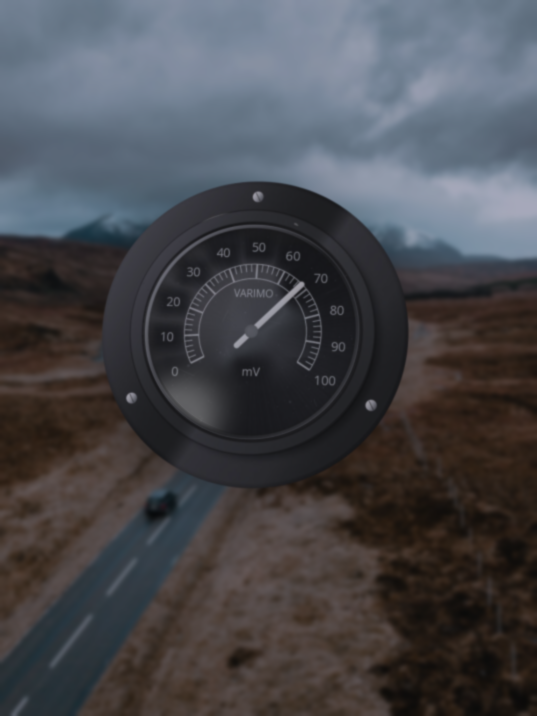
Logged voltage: 68 mV
